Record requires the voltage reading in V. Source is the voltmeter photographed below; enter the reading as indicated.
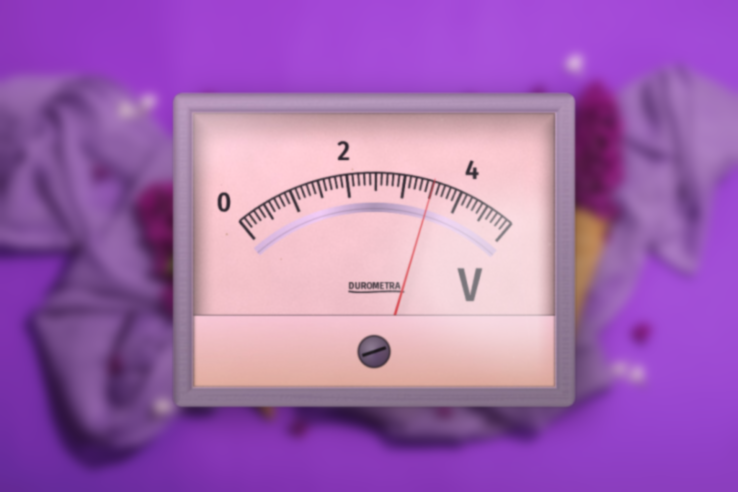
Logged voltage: 3.5 V
